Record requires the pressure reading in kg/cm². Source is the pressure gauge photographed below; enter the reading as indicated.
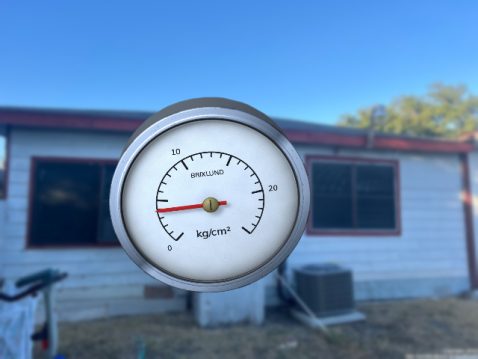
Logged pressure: 4 kg/cm²
